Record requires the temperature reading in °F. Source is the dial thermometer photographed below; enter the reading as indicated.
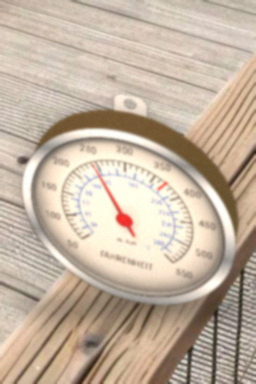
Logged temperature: 250 °F
